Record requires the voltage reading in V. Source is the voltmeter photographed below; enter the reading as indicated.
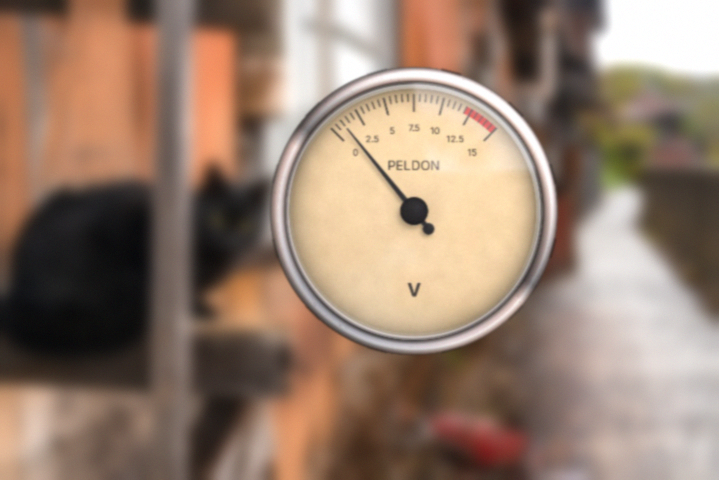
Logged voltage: 1 V
